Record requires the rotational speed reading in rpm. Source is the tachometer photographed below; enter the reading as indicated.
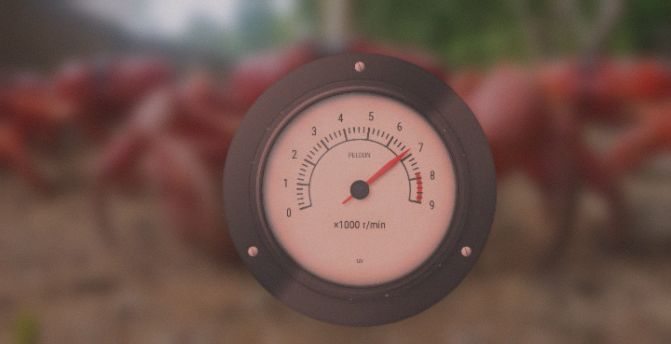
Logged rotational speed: 6800 rpm
